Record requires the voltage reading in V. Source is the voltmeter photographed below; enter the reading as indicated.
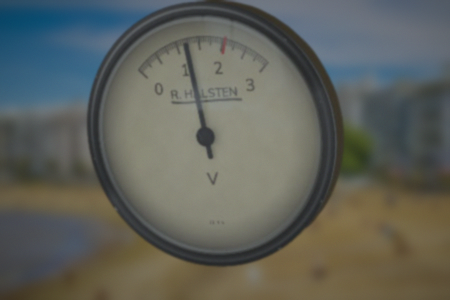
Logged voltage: 1.25 V
